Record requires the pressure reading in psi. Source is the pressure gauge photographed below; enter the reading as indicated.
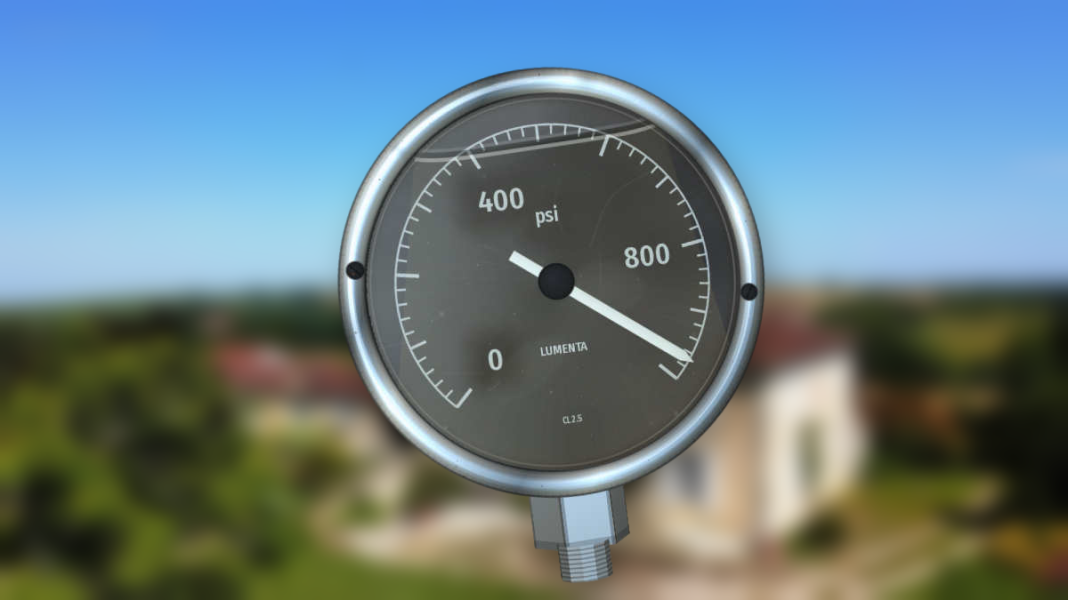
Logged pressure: 970 psi
